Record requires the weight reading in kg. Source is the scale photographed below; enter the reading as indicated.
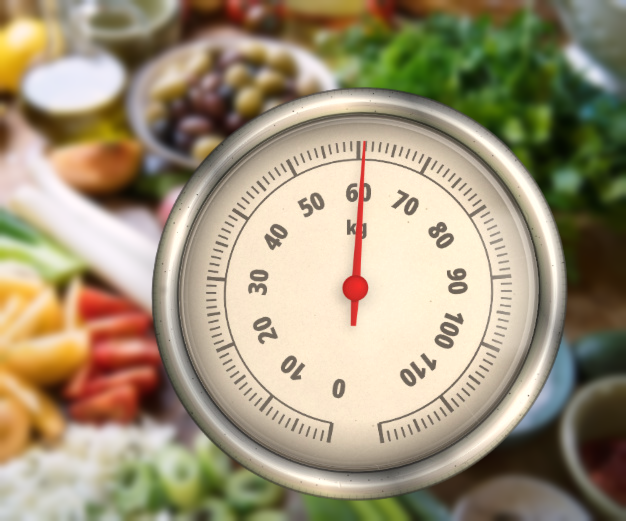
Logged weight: 61 kg
